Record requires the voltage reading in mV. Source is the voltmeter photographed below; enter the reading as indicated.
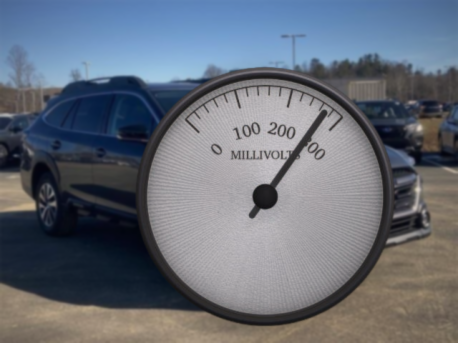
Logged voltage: 270 mV
